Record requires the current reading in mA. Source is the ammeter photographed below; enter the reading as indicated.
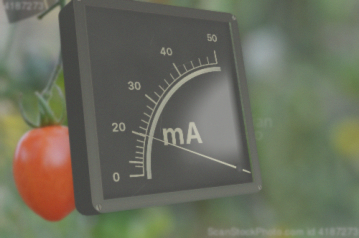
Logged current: 20 mA
